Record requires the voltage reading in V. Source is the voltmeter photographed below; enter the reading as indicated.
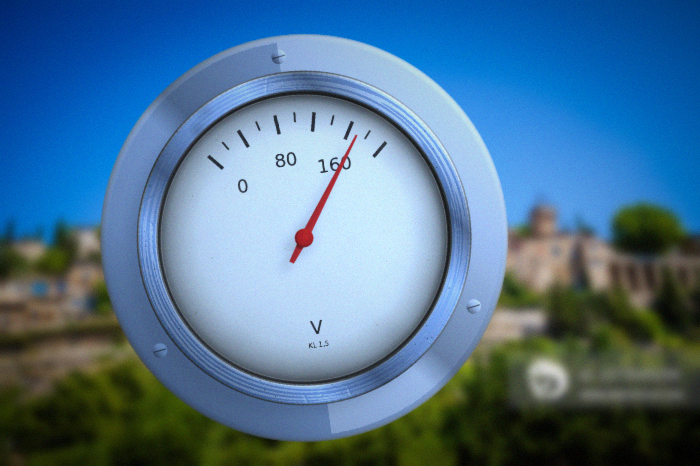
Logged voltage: 170 V
